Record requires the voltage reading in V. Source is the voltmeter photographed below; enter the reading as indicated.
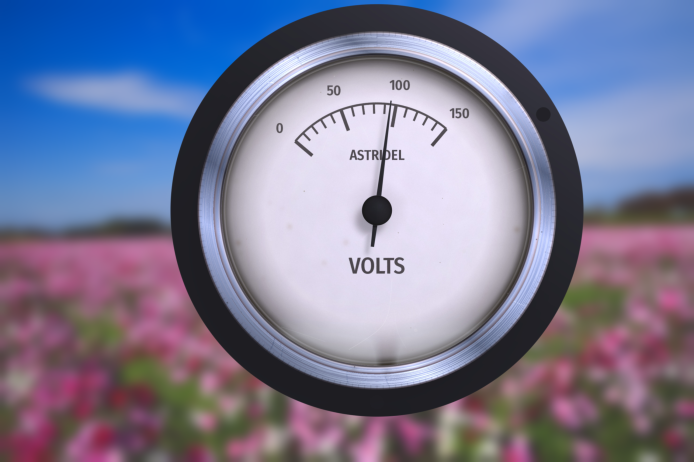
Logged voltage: 95 V
